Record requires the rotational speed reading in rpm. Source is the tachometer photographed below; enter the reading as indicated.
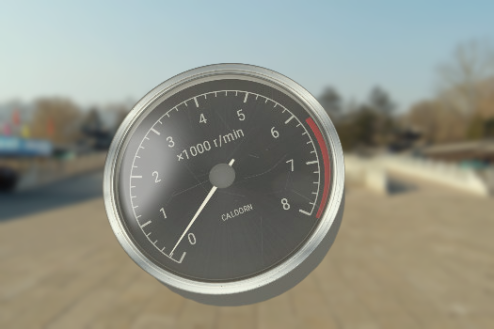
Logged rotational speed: 200 rpm
